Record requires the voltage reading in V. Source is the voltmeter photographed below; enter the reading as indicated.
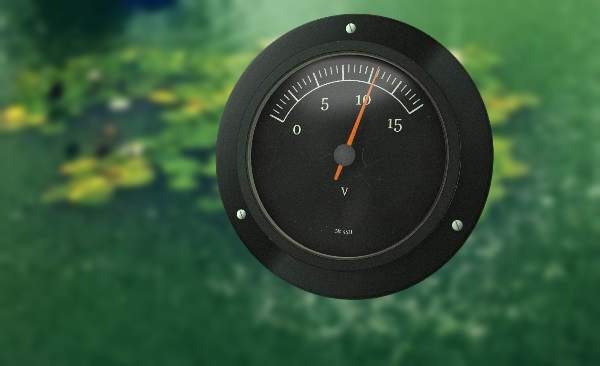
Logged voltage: 10.5 V
